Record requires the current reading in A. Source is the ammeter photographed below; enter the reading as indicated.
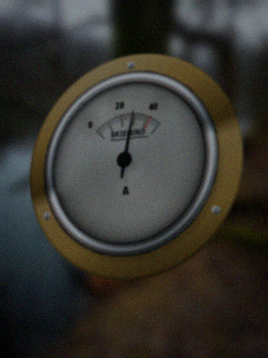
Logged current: 30 A
